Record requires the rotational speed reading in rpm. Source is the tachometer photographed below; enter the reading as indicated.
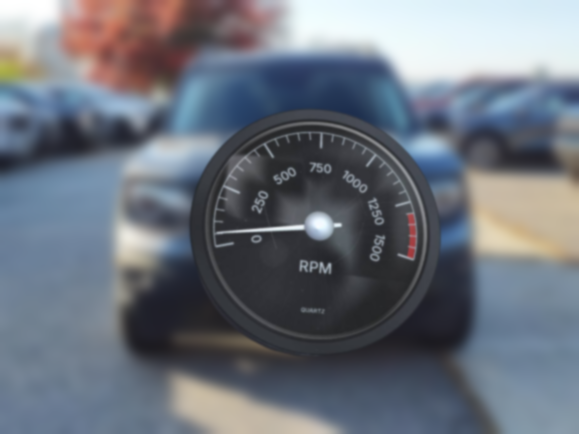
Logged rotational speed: 50 rpm
